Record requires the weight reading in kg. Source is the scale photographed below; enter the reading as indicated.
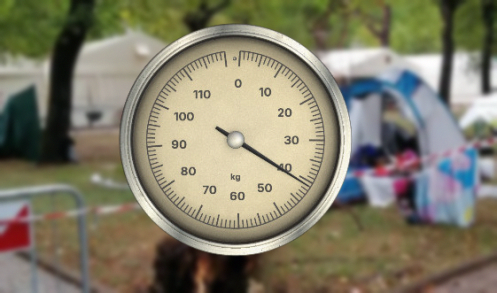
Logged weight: 41 kg
